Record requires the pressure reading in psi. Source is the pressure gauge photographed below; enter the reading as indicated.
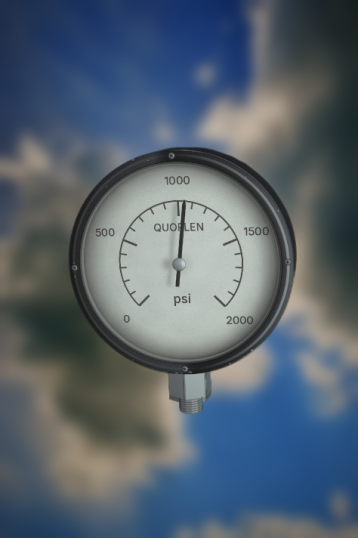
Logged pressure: 1050 psi
